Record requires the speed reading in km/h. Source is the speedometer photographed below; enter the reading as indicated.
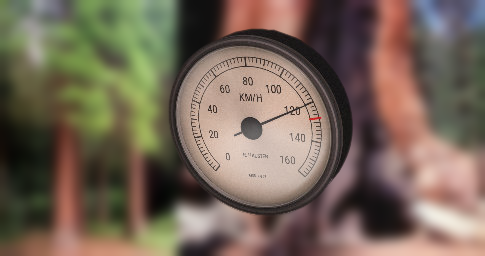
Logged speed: 120 km/h
